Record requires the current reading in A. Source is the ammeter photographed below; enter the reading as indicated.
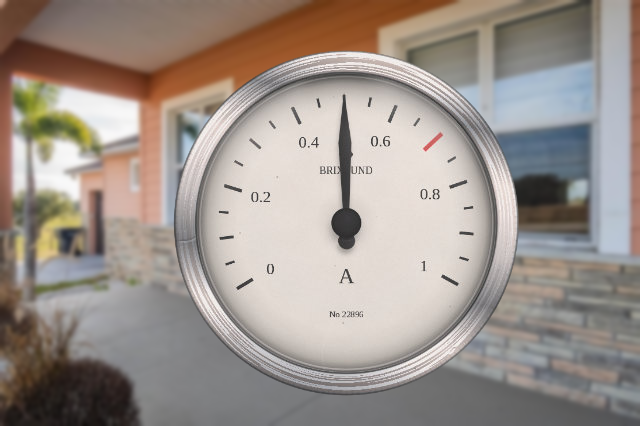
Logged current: 0.5 A
